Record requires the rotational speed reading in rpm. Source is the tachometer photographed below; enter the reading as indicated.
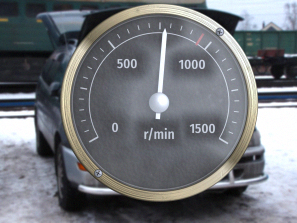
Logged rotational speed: 775 rpm
